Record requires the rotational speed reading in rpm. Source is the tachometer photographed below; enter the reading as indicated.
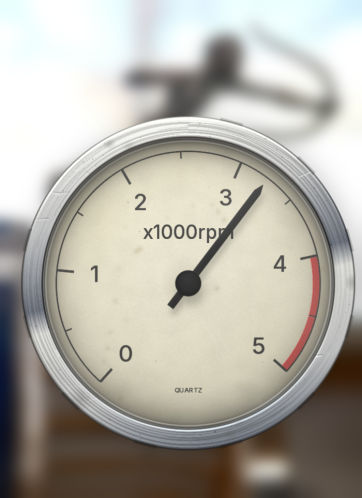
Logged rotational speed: 3250 rpm
